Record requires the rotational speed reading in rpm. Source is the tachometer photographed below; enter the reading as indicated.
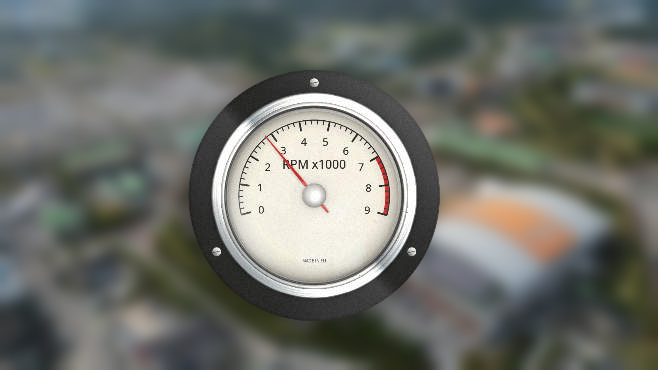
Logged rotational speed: 2800 rpm
